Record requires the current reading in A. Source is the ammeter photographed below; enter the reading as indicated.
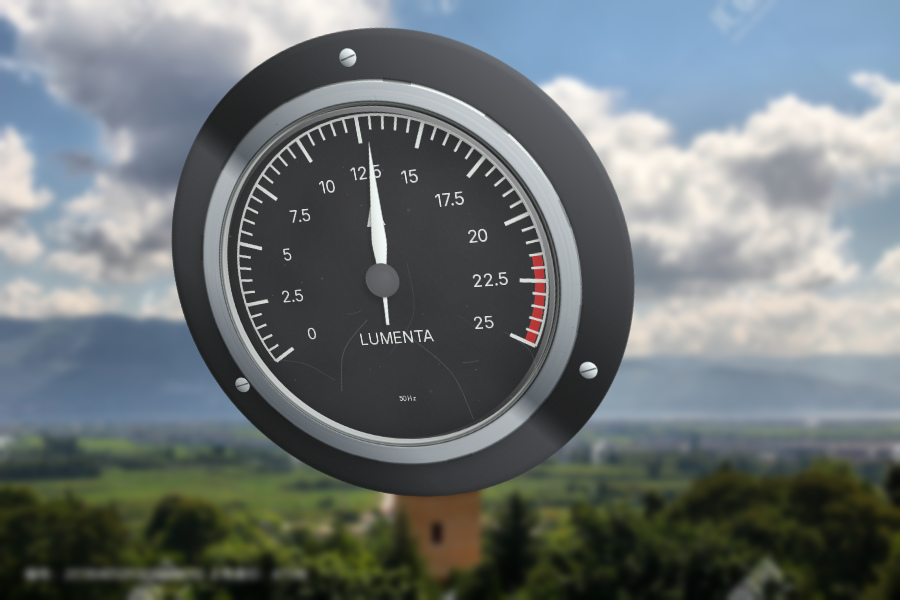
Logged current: 13 A
